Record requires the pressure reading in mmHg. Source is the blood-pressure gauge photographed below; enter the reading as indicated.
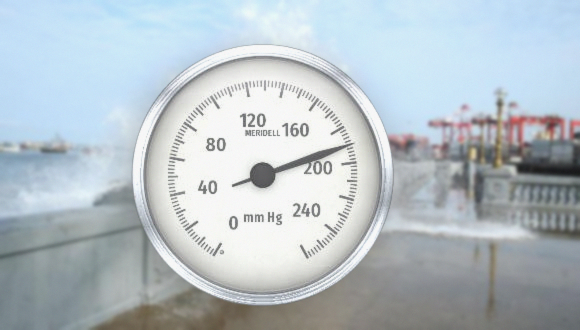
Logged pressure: 190 mmHg
